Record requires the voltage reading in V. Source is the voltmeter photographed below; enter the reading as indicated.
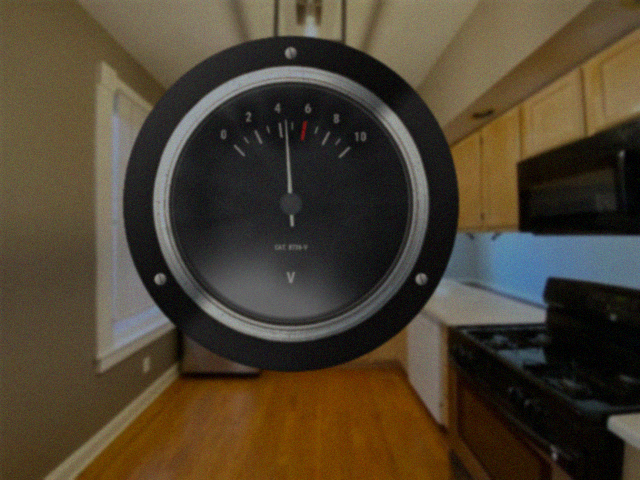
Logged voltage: 4.5 V
